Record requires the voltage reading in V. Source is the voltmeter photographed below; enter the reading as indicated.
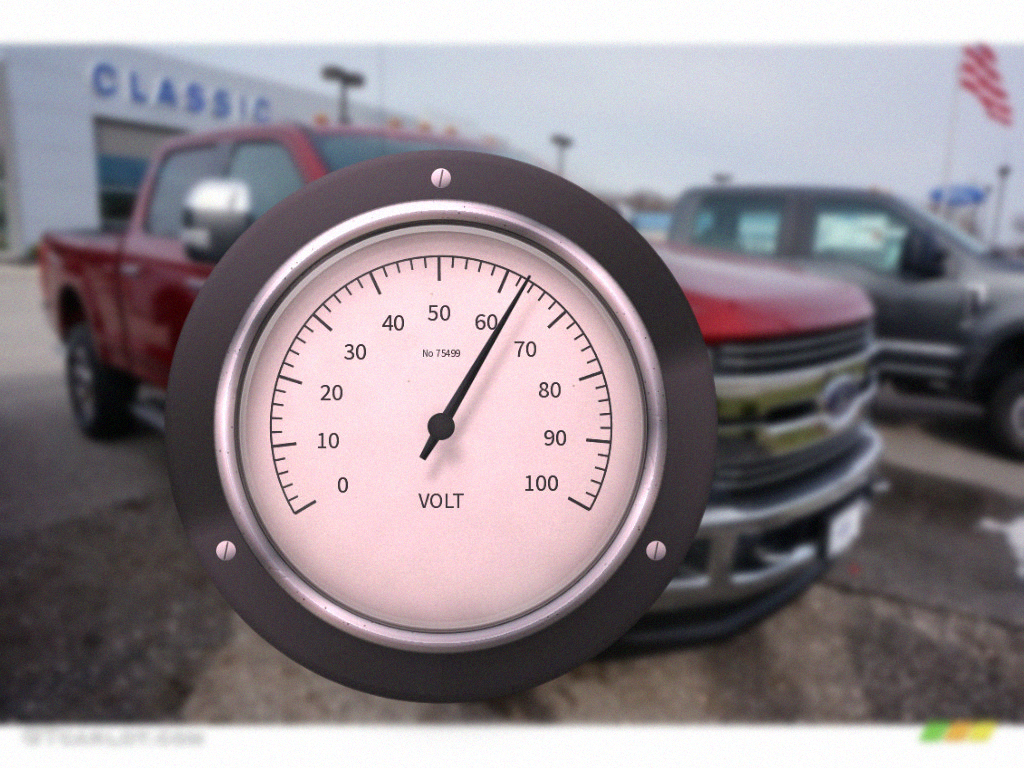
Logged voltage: 63 V
